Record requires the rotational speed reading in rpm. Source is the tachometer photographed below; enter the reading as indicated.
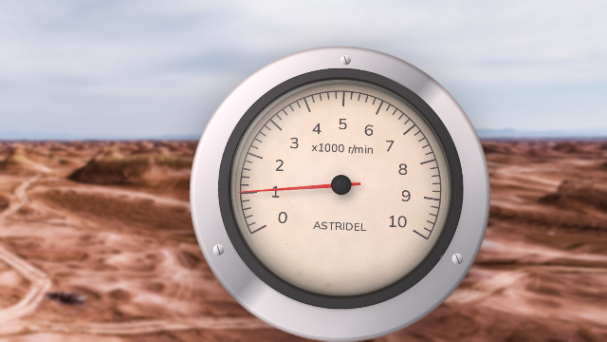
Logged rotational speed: 1000 rpm
